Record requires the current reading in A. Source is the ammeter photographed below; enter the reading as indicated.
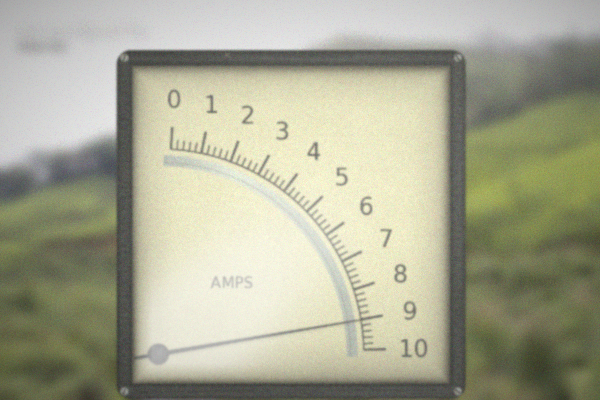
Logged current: 9 A
